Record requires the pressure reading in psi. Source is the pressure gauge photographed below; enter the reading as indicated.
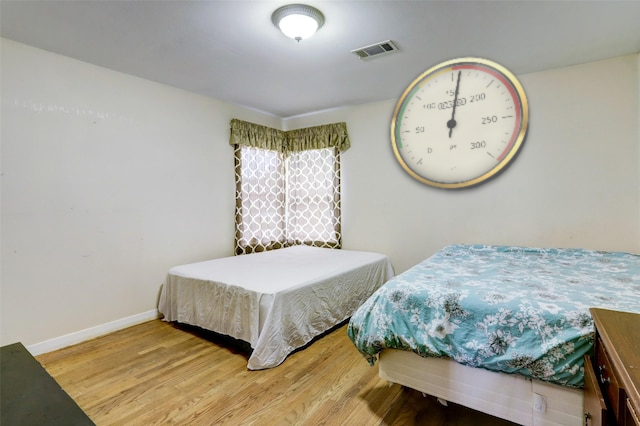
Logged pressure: 160 psi
